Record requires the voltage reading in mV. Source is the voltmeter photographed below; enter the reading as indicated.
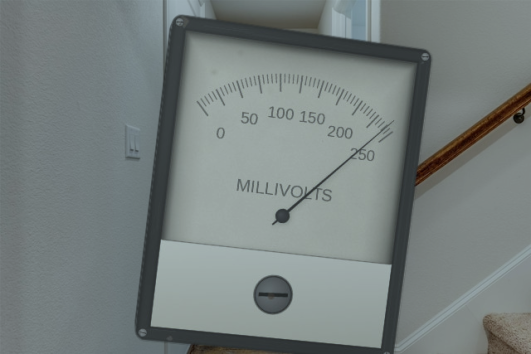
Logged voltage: 240 mV
